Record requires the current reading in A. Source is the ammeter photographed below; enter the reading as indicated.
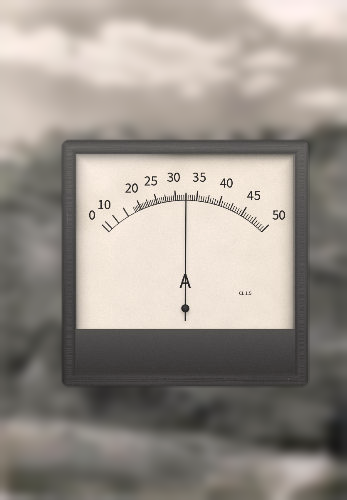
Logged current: 32.5 A
